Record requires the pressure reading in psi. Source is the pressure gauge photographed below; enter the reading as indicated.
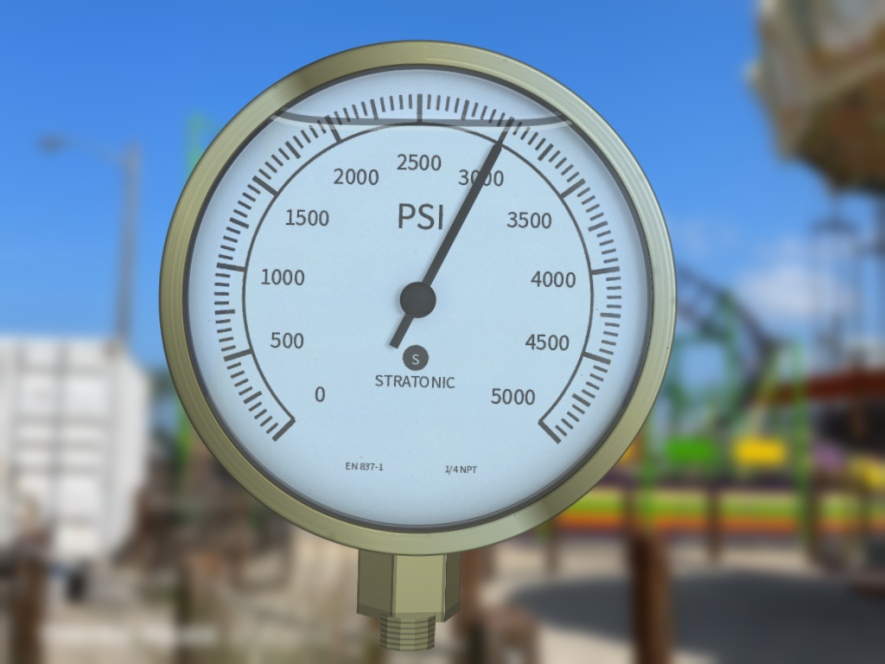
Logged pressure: 3000 psi
